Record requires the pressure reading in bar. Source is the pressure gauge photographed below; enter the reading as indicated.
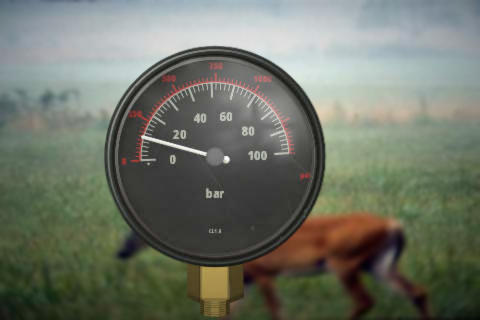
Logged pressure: 10 bar
